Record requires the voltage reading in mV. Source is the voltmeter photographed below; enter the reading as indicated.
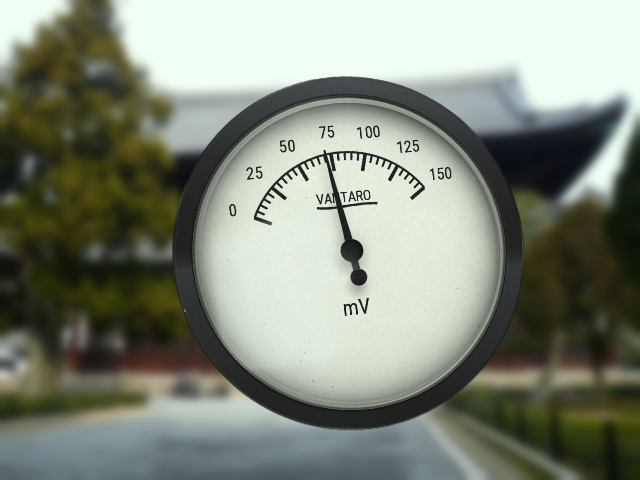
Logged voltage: 70 mV
